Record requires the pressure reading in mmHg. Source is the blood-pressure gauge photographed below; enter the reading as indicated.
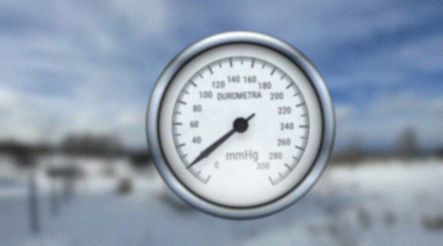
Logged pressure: 20 mmHg
